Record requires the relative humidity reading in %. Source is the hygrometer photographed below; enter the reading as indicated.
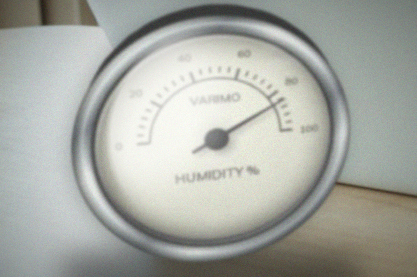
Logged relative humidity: 84 %
